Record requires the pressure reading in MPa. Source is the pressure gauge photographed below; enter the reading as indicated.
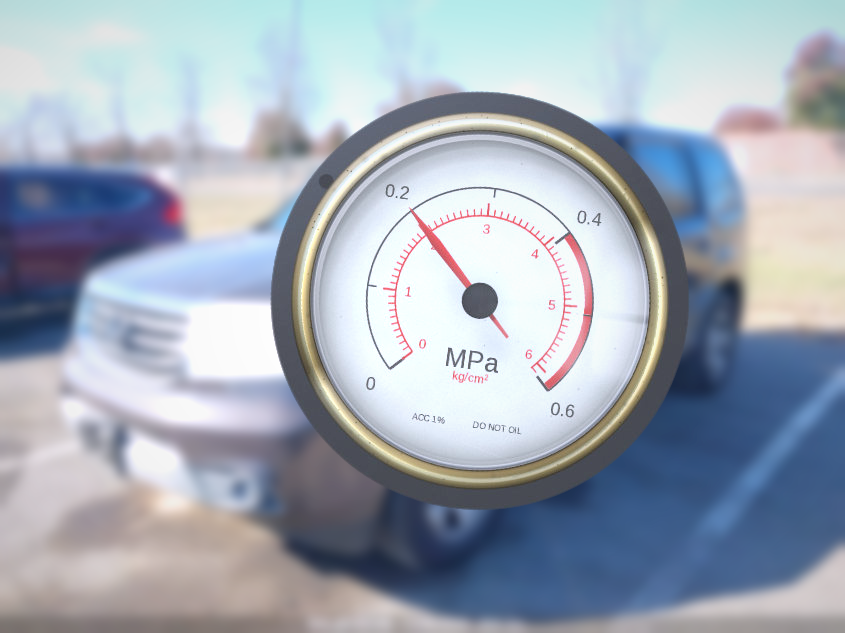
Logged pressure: 0.2 MPa
